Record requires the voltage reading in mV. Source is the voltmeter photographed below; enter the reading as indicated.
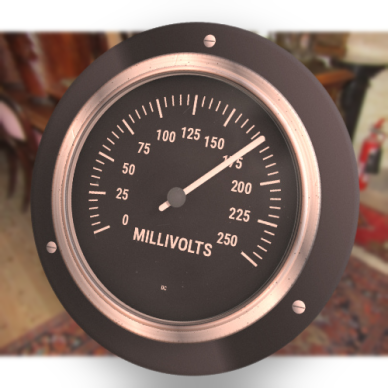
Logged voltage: 175 mV
